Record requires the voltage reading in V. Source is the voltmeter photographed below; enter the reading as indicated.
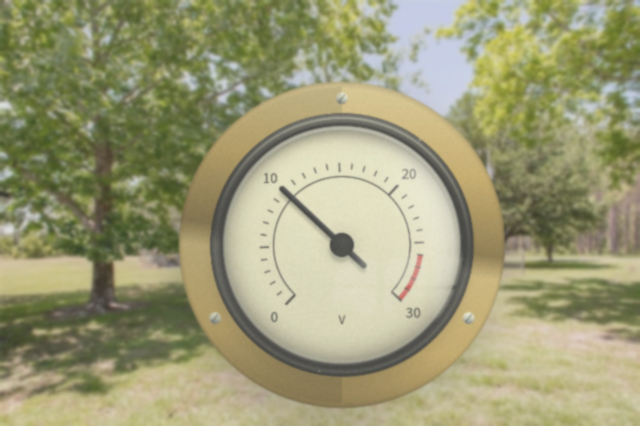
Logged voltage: 10 V
